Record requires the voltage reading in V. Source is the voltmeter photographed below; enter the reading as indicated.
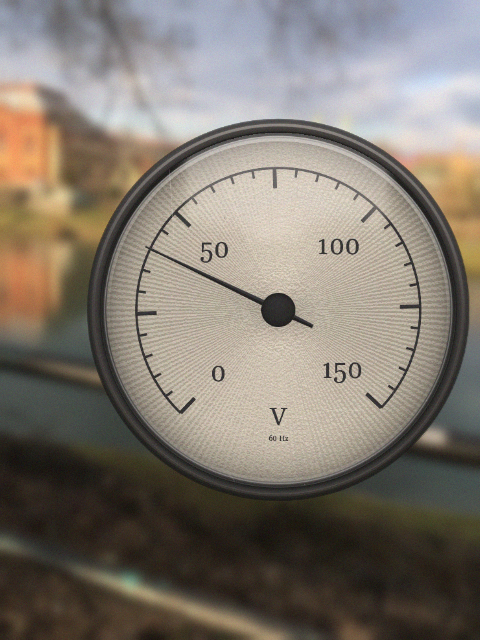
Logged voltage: 40 V
